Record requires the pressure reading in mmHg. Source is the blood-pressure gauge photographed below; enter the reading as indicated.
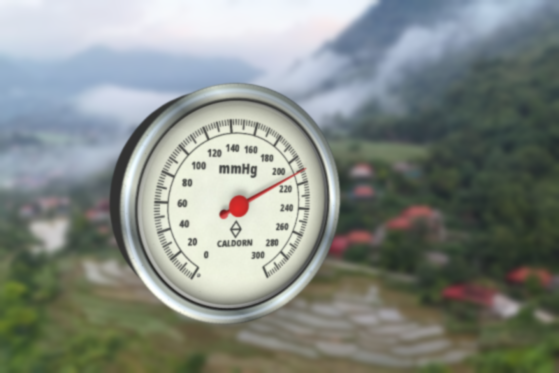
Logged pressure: 210 mmHg
